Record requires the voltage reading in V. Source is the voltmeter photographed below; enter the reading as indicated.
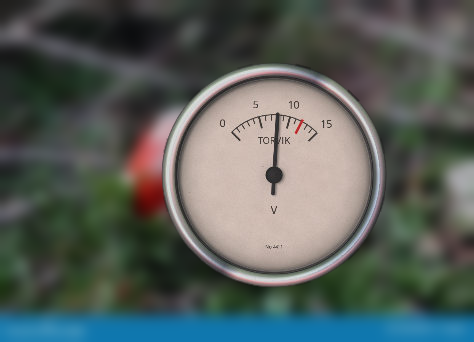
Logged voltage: 8 V
